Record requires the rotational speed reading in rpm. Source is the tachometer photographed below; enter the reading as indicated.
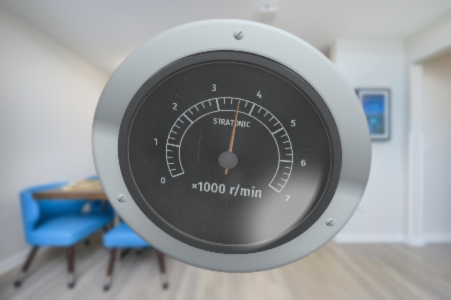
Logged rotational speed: 3600 rpm
